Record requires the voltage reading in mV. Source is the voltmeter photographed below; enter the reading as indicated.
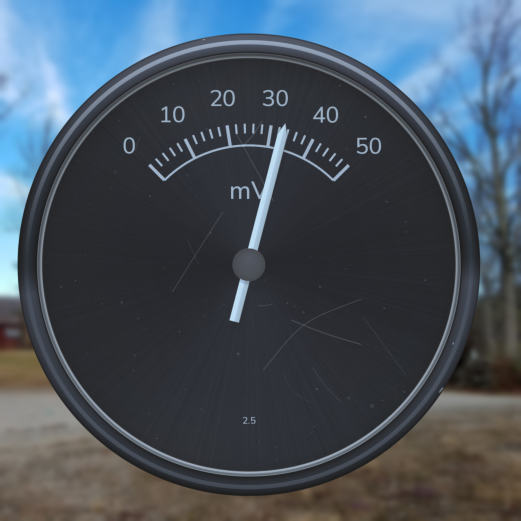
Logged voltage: 33 mV
